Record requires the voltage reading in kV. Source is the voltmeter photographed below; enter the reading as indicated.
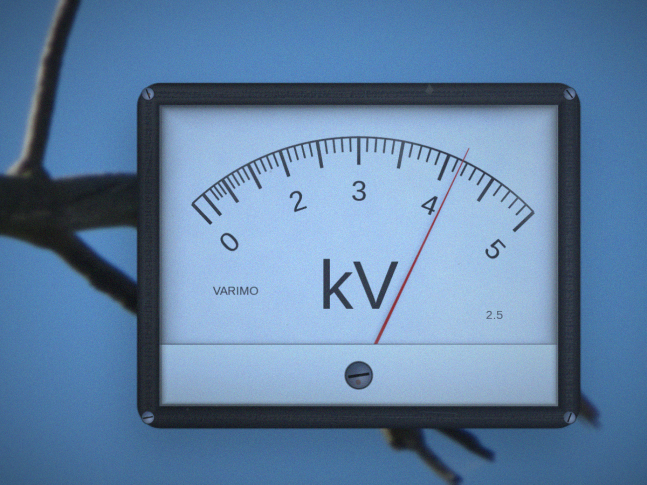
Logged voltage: 4.15 kV
